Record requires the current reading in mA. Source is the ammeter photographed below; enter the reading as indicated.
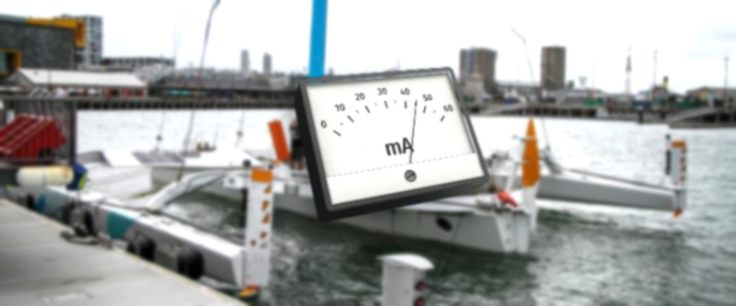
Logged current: 45 mA
